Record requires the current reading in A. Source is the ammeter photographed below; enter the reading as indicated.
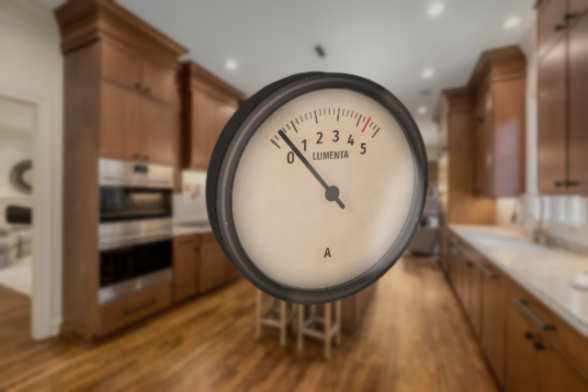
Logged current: 0.4 A
